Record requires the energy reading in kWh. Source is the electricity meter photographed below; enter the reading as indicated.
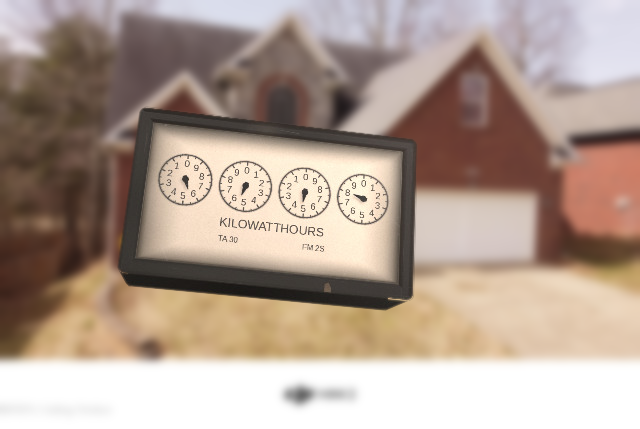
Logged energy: 5548 kWh
